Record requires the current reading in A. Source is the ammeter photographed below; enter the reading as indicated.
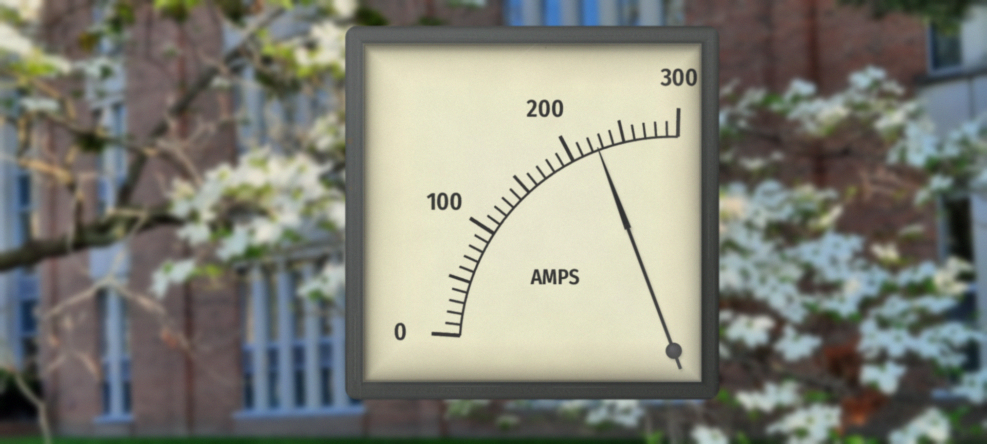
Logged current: 225 A
